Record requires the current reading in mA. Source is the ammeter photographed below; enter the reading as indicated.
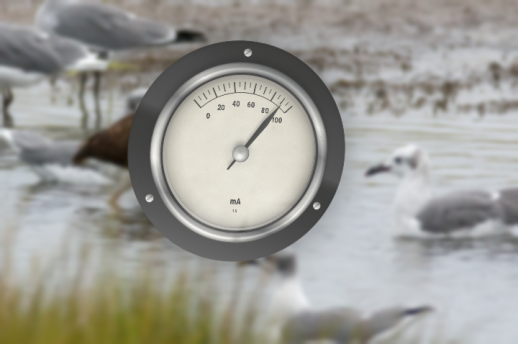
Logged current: 90 mA
